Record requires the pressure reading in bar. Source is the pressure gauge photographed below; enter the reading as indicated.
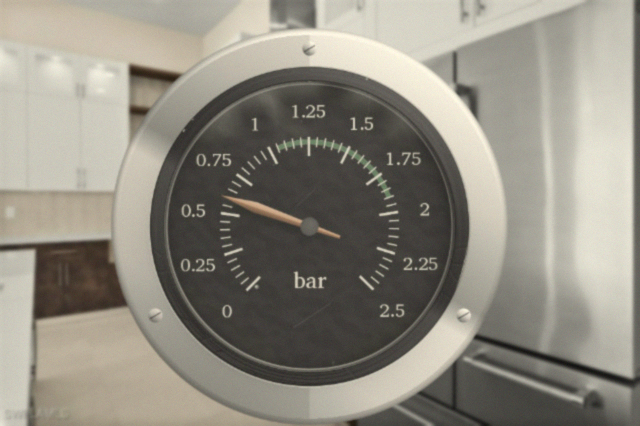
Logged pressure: 0.6 bar
